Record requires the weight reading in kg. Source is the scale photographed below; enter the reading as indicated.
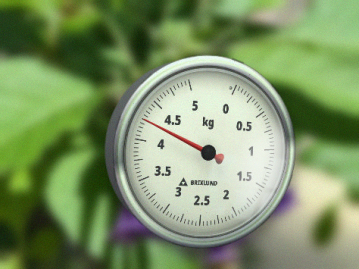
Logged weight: 4.25 kg
